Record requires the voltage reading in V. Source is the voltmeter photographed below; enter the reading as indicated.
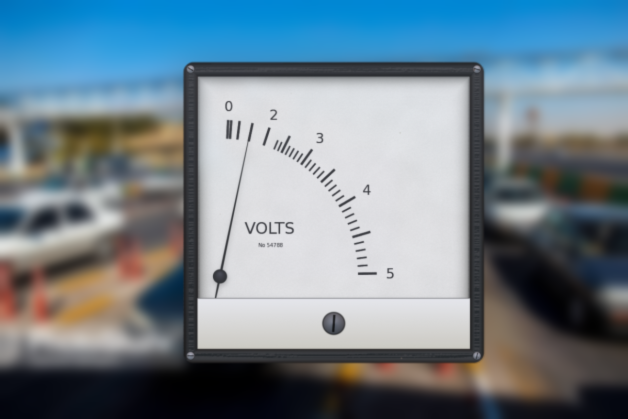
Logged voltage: 1.5 V
